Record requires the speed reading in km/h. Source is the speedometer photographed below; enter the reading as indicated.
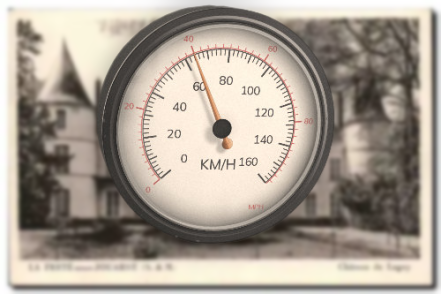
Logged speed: 64 km/h
